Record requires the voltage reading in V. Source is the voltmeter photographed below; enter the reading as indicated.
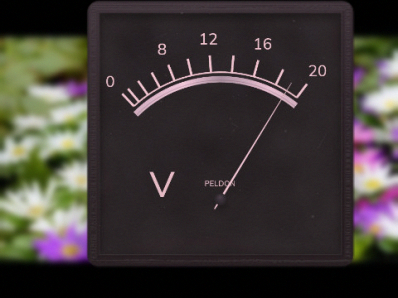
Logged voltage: 19 V
